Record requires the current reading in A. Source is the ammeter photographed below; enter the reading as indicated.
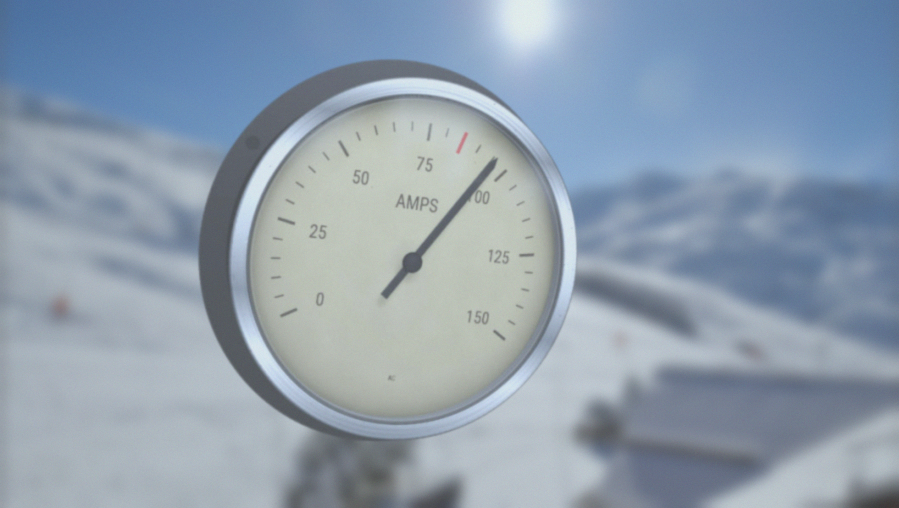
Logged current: 95 A
